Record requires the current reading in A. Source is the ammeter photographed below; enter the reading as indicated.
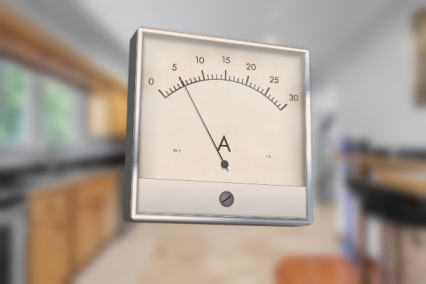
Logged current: 5 A
